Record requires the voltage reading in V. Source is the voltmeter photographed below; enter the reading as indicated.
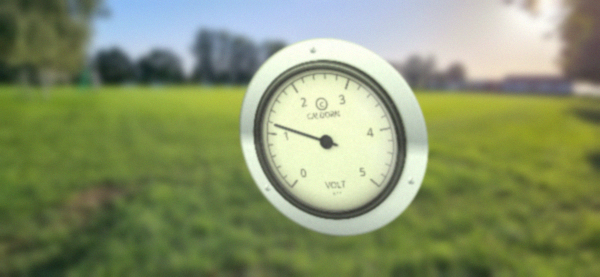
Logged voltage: 1.2 V
